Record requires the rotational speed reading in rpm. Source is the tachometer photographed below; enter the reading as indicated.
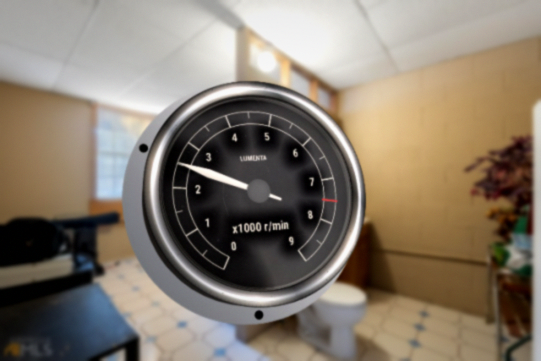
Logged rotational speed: 2500 rpm
